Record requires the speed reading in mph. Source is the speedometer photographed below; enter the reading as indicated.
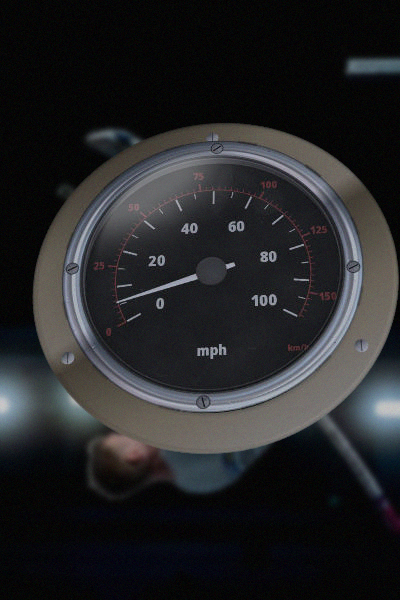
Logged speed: 5 mph
